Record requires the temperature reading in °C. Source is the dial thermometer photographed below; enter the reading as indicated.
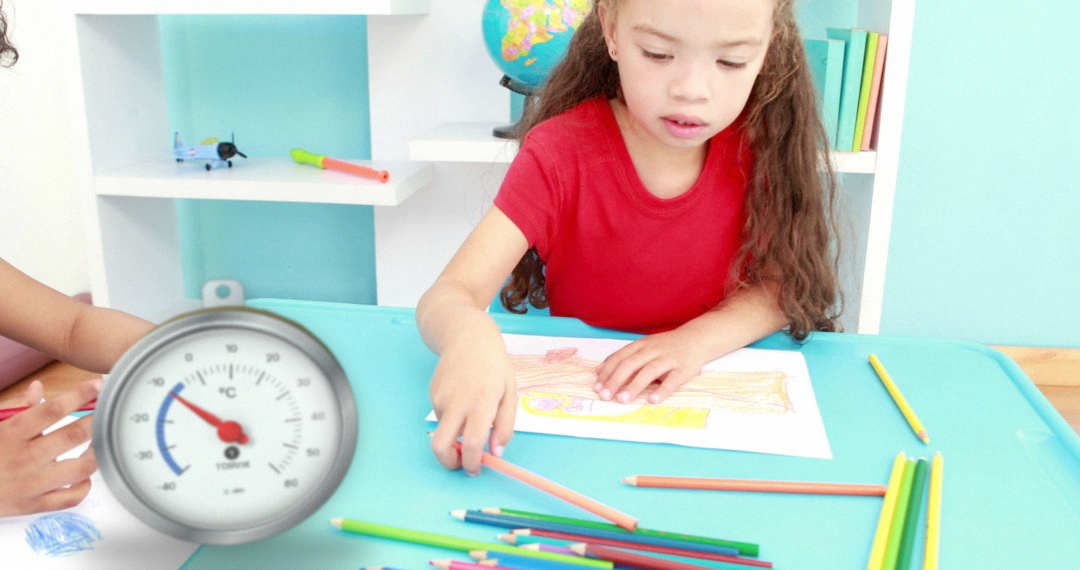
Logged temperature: -10 °C
